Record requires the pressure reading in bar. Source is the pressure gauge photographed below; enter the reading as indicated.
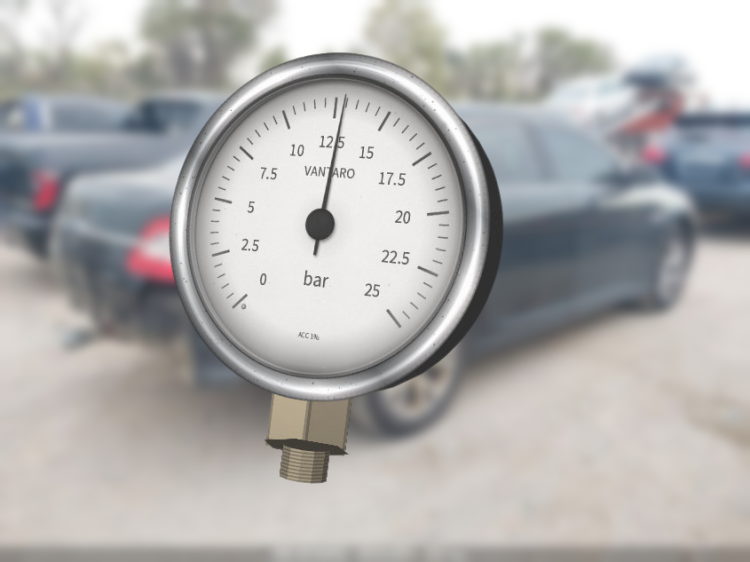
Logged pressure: 13 bar
